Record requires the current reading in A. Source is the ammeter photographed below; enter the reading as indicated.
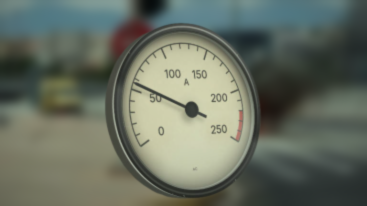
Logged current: 55 A
